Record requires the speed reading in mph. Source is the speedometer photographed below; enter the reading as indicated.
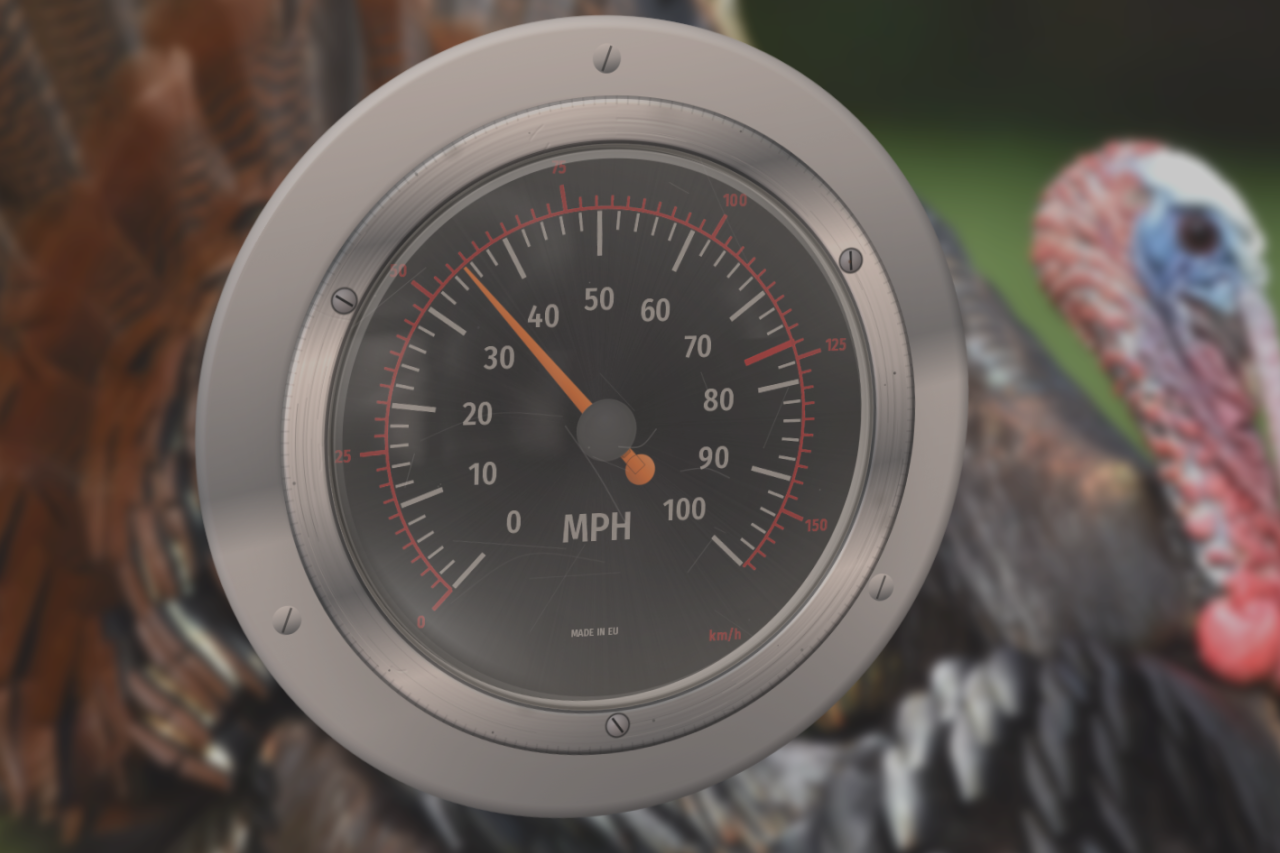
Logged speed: 35 mph
